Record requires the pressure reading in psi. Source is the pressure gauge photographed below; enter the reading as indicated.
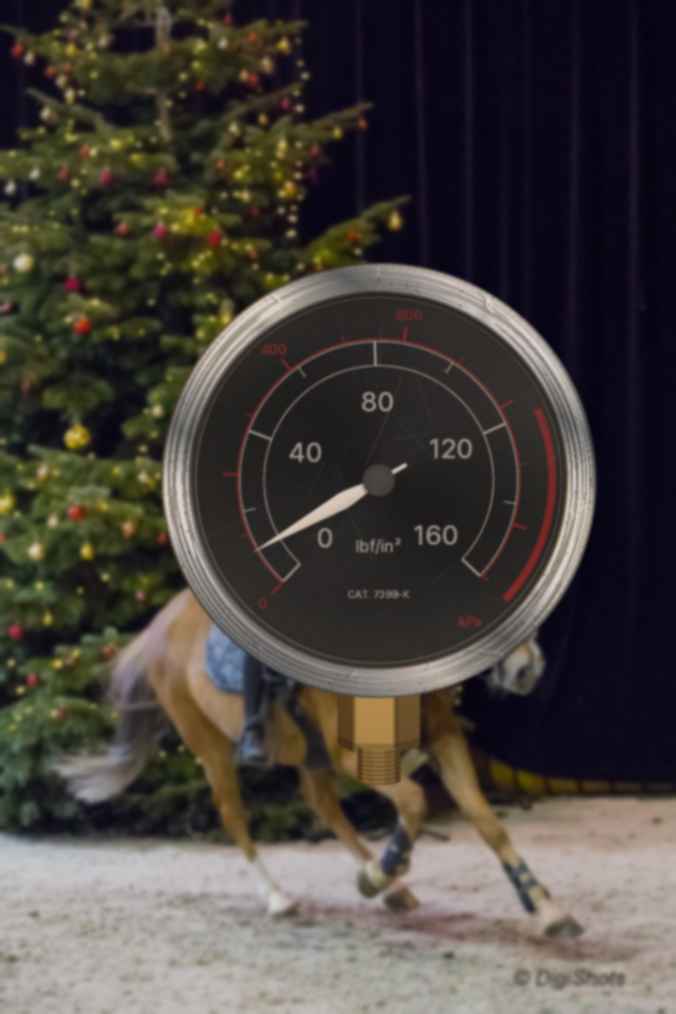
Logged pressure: 10 psi
